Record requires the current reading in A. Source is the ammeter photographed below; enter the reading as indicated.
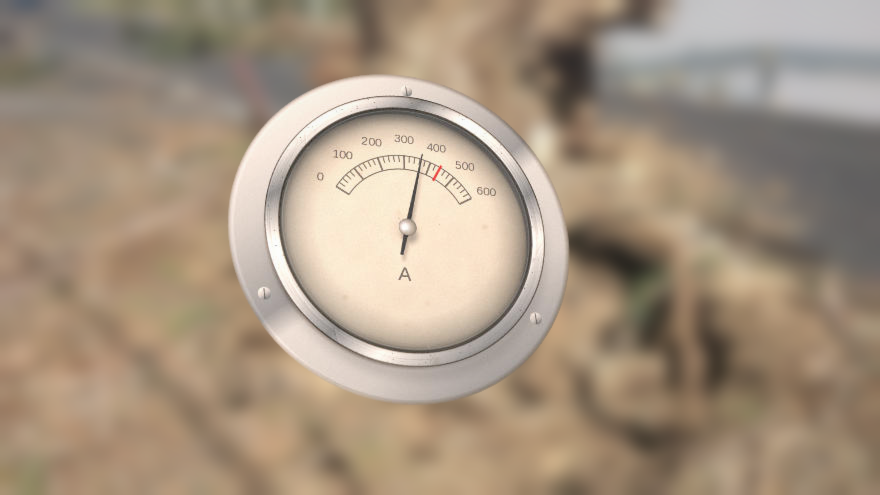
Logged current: 360 A
